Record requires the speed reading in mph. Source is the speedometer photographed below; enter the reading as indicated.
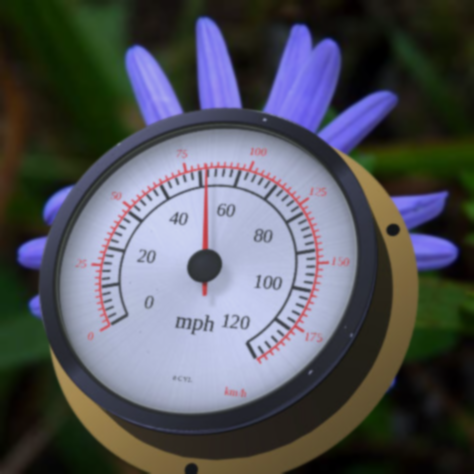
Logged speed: 52 mph
